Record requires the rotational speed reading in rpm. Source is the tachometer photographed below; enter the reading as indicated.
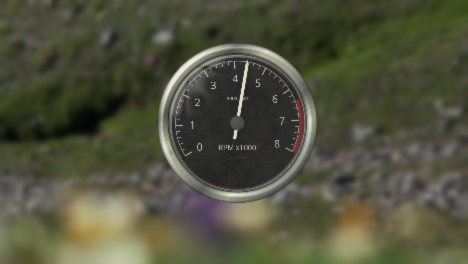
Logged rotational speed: 4400 rpm
